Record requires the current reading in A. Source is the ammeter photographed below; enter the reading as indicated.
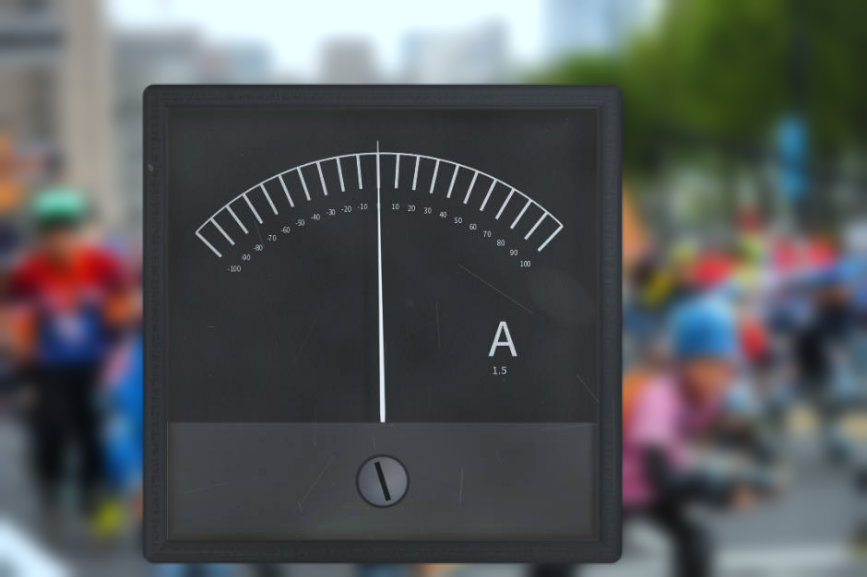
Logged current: 0 A
